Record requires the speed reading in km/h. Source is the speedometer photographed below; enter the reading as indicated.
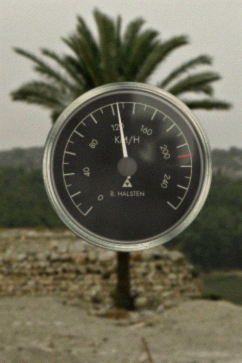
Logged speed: 125 km/h
